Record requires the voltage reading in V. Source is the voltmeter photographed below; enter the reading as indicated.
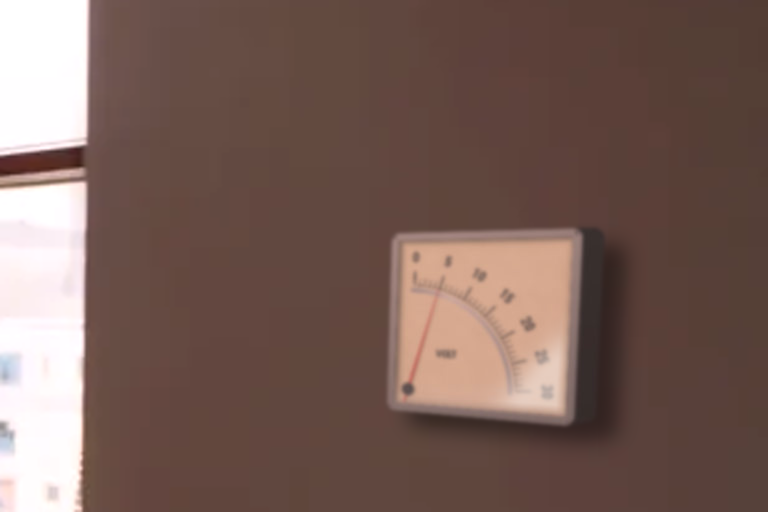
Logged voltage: 5 V
